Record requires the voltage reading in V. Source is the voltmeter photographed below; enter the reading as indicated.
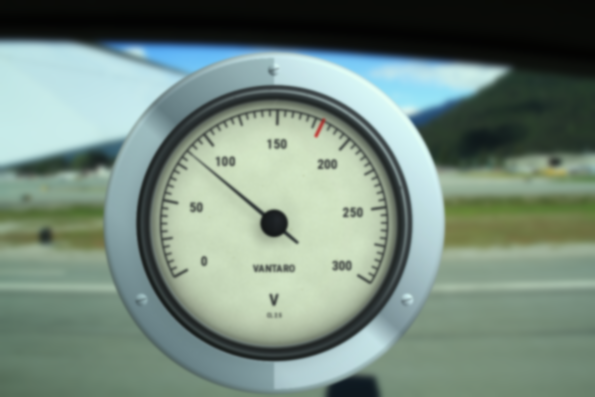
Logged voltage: 85 V
